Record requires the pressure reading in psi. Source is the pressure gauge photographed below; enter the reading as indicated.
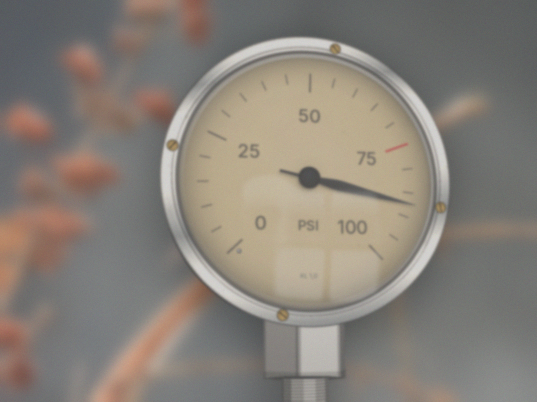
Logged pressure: 87.5 psi
